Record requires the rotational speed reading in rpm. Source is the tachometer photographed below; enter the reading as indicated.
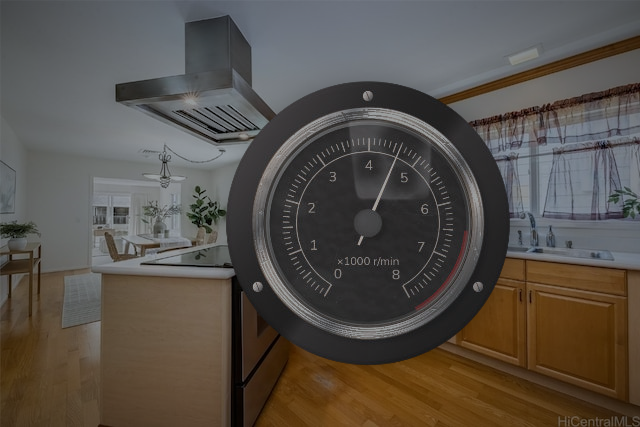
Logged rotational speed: 4600 rpm
